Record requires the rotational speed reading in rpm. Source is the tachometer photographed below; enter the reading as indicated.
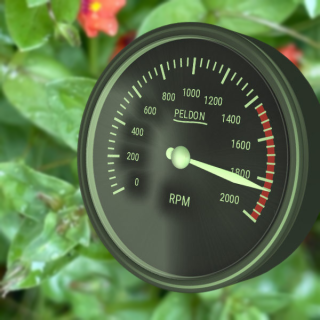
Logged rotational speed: 1840 rpm
